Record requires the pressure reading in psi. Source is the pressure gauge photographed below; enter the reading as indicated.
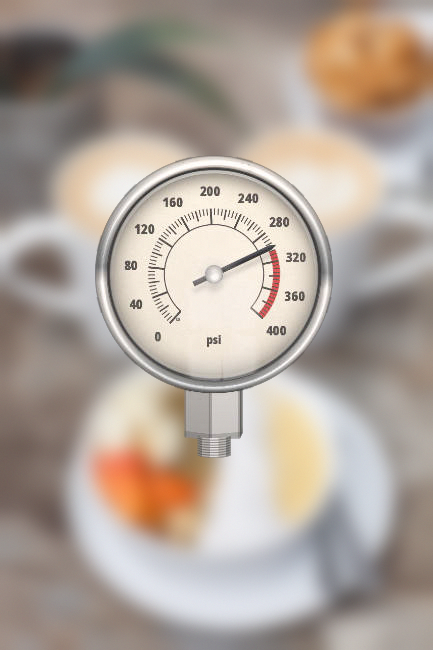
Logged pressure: 300 psi
